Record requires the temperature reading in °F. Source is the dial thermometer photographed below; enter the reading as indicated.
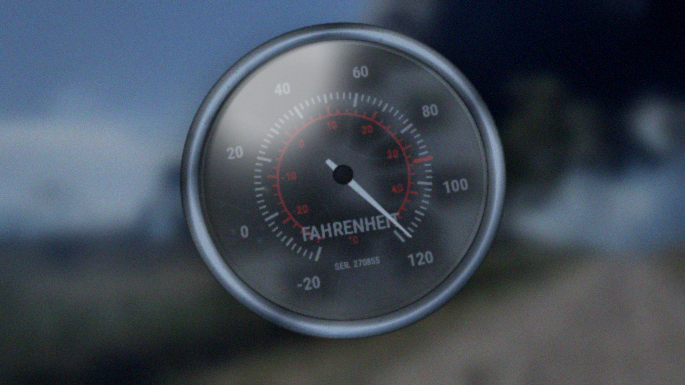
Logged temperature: 118 °F
